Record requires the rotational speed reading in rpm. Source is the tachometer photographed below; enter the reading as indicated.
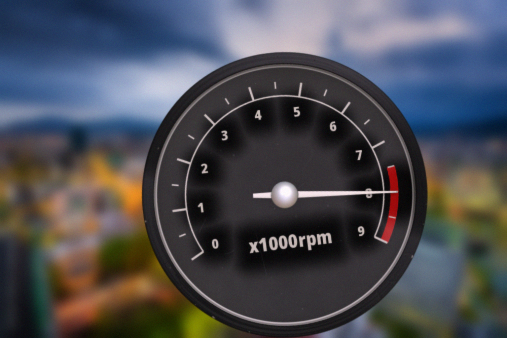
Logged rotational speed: 8000 rpm
